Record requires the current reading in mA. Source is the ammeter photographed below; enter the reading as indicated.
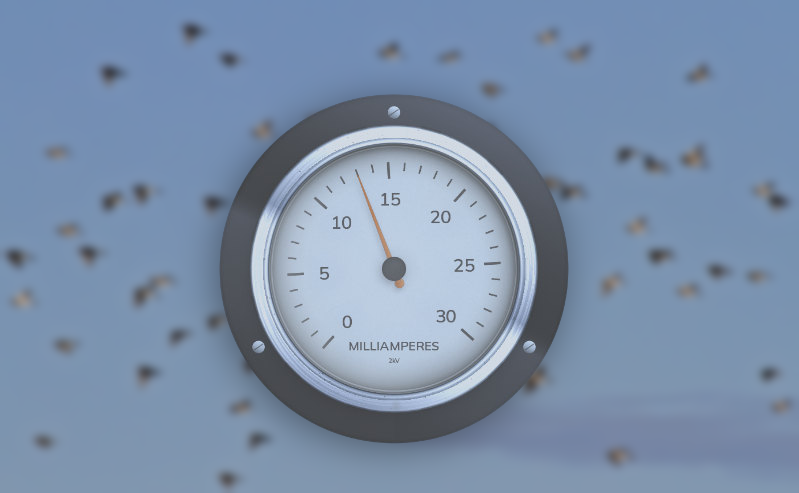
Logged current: 13 mA
